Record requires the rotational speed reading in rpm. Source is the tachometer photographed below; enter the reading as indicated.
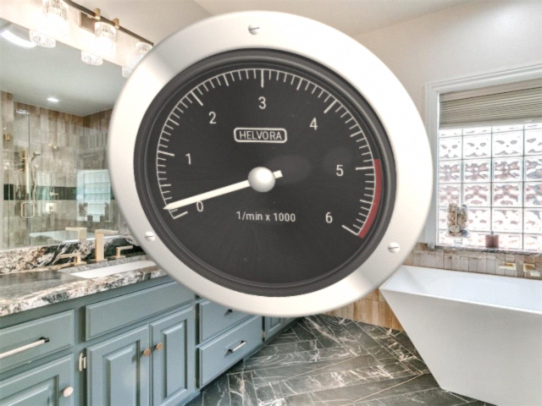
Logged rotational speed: 200 rpm
